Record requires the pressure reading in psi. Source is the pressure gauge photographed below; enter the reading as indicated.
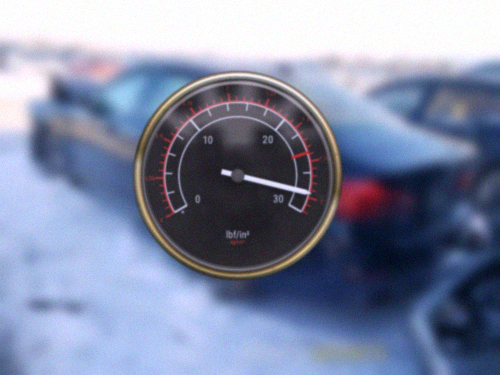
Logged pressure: 28 psi
